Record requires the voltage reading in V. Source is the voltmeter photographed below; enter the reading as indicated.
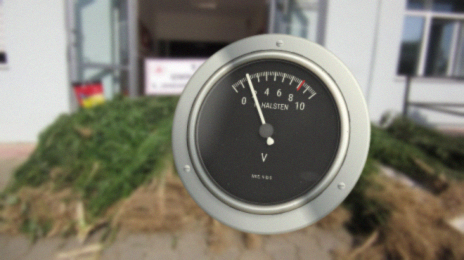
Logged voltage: 2 V
